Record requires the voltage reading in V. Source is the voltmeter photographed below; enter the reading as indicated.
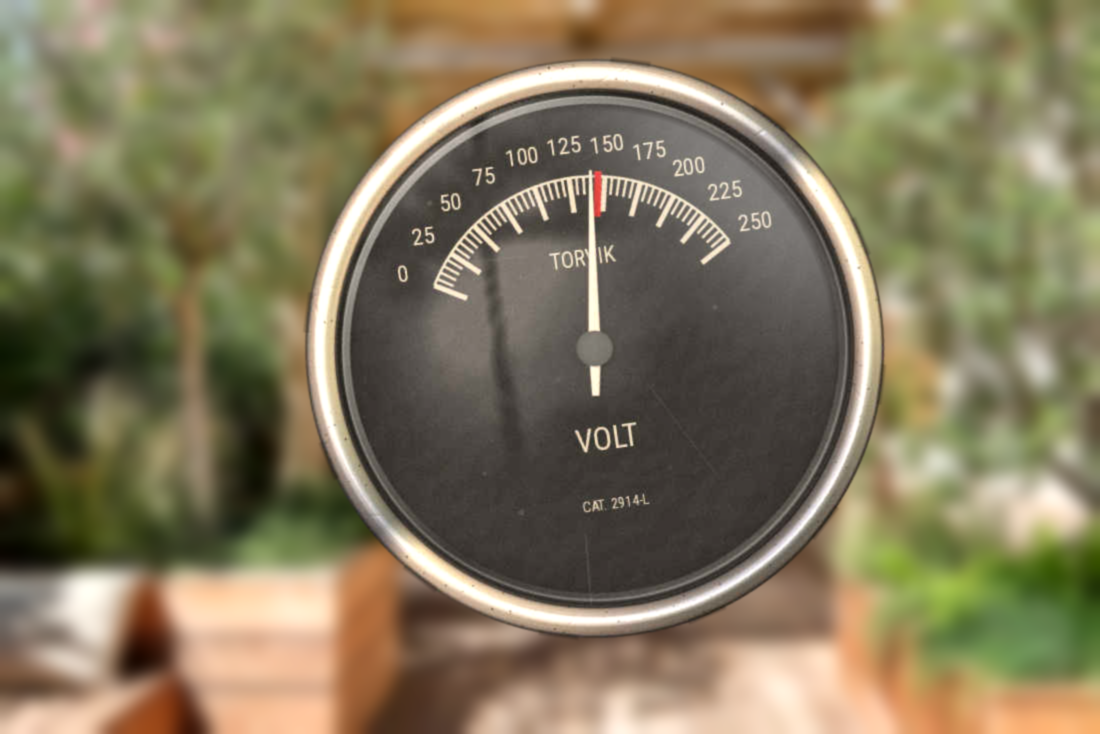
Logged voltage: 140 V
